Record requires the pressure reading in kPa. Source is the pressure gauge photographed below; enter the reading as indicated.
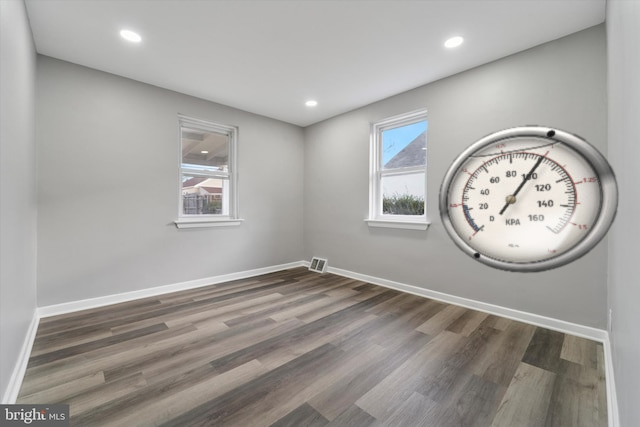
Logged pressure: 100 kPa
